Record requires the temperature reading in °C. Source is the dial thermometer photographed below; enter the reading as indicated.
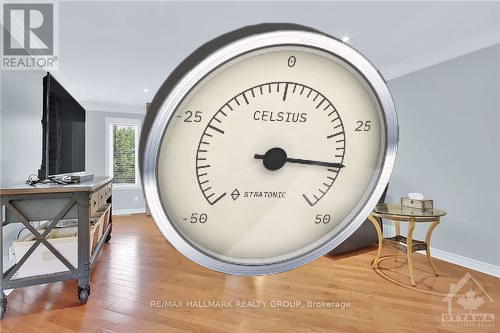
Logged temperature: 35 °C
